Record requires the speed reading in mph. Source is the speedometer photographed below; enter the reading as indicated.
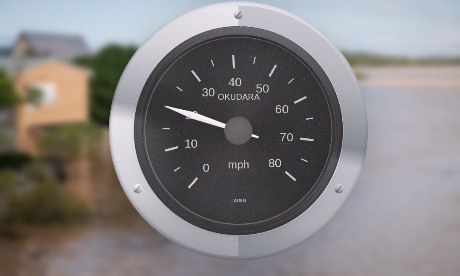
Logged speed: 20 mph
